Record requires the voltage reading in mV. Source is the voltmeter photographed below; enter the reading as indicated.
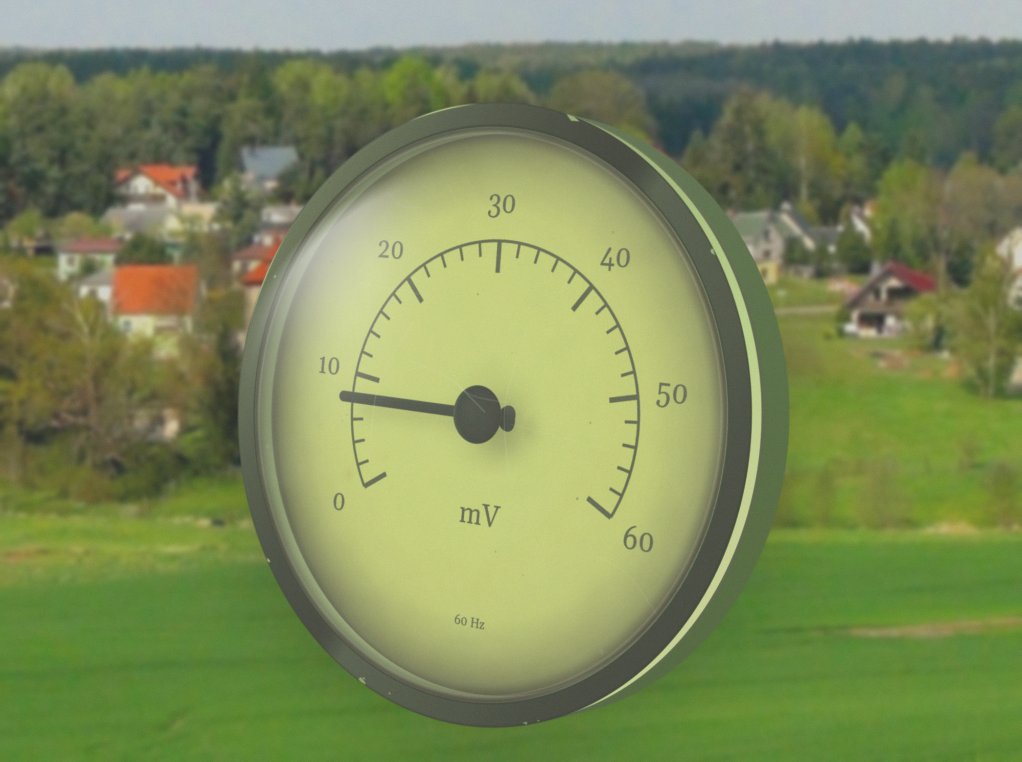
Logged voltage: 8 mV
